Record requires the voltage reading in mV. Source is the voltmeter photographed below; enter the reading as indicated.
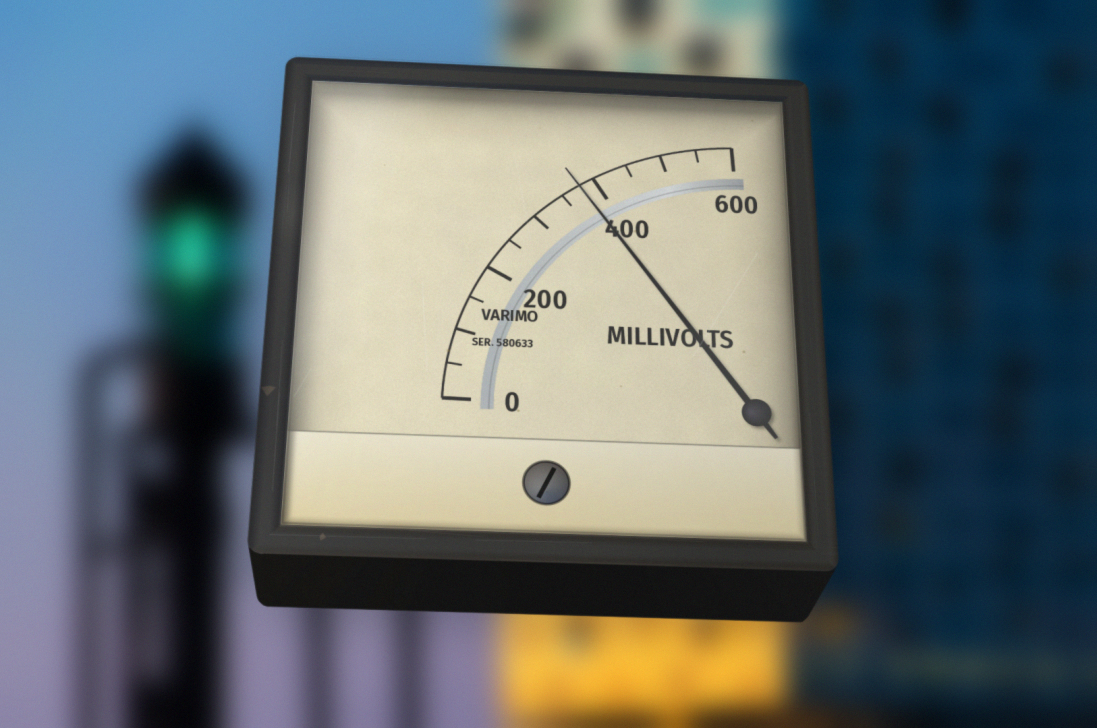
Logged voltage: 375 mV
